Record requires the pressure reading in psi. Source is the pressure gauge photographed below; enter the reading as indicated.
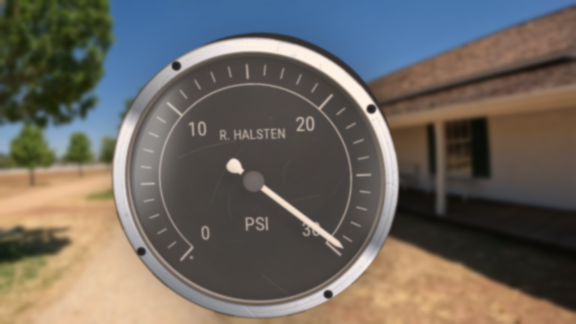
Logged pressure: 29.5 psi
